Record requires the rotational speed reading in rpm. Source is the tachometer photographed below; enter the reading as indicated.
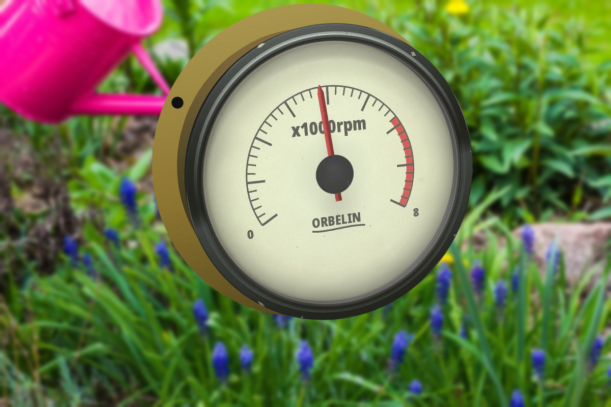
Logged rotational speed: 3800 rpm
